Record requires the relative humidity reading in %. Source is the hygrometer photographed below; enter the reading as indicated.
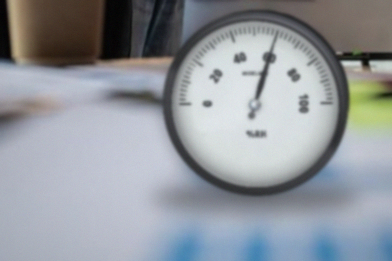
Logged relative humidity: 60 %
